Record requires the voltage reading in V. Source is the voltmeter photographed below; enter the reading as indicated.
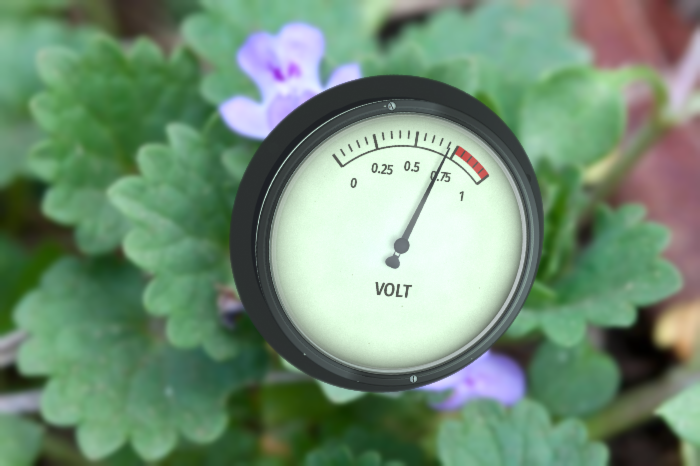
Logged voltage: 0.7 V
